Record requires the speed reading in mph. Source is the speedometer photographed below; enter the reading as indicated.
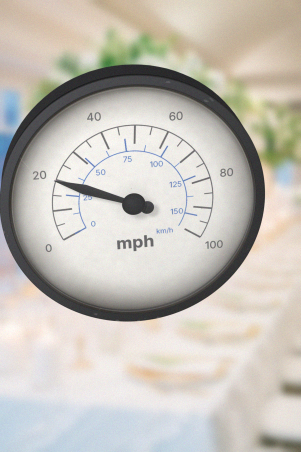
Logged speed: 20 mph
